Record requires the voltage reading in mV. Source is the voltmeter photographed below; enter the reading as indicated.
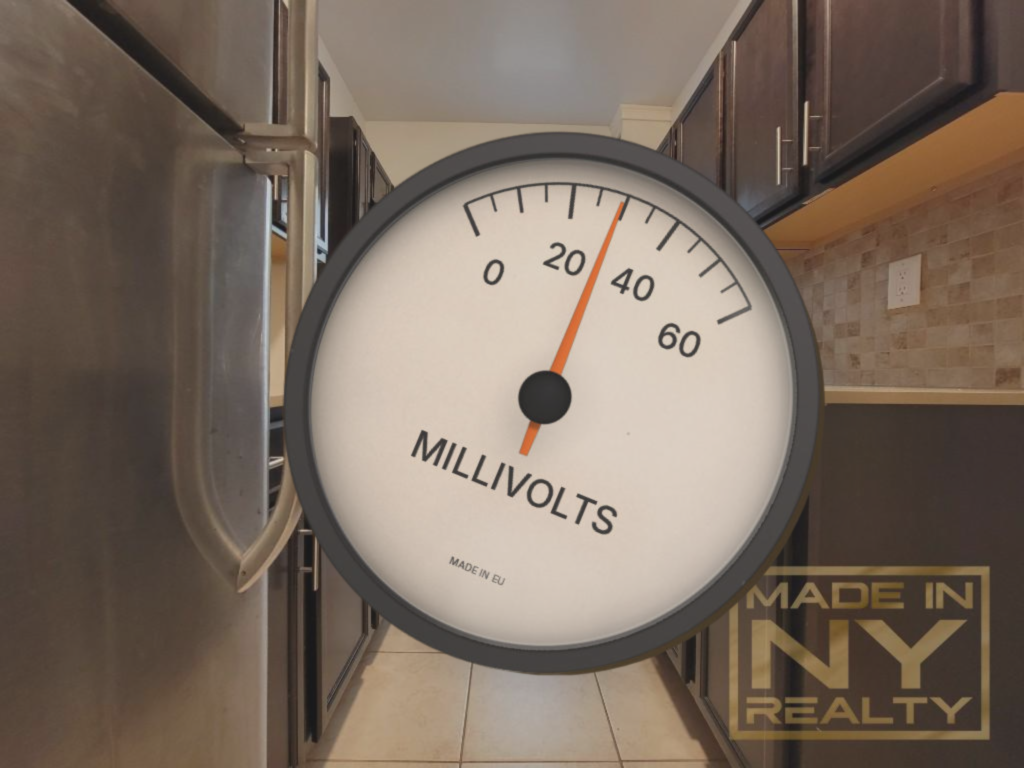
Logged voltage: 30 mV
